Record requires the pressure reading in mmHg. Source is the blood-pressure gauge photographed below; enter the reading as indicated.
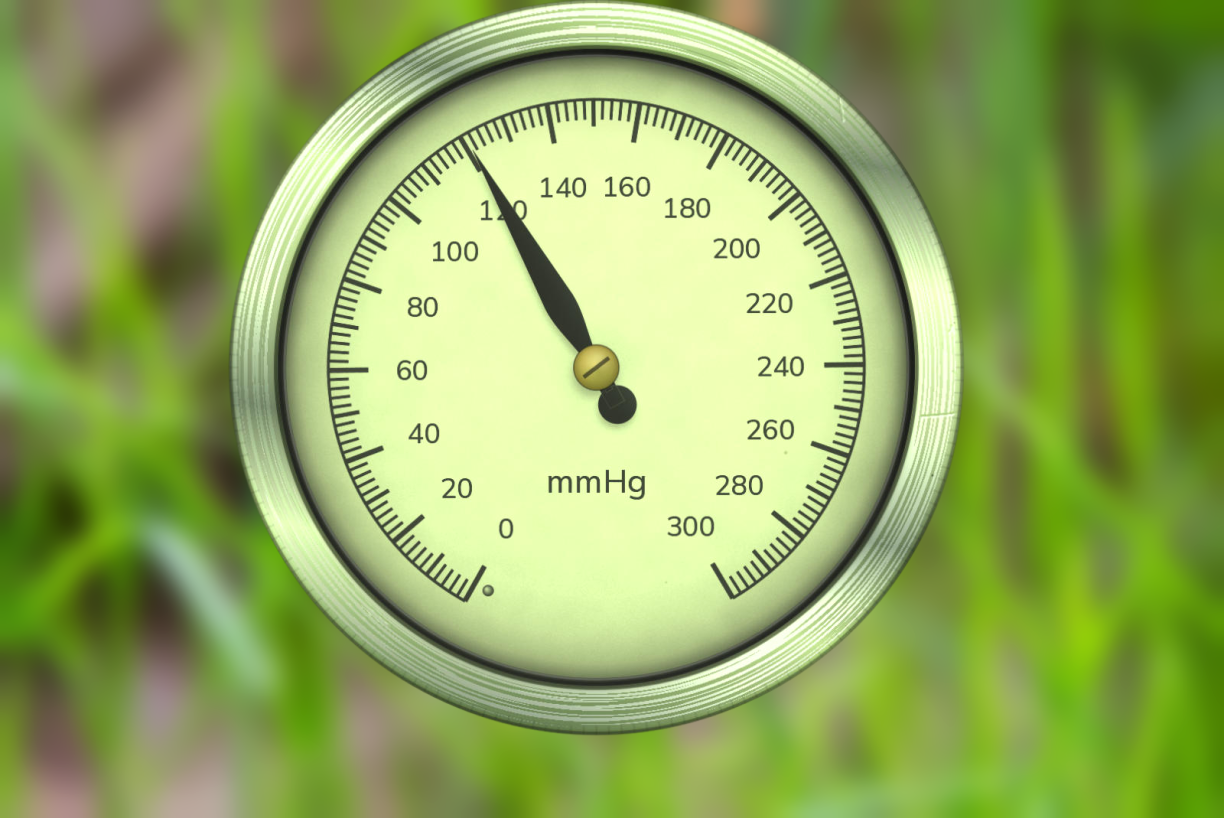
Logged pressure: 121 mmHg
